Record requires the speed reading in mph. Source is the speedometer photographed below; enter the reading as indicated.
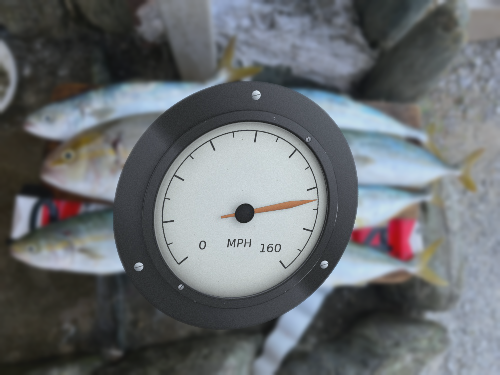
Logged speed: 125 mph
